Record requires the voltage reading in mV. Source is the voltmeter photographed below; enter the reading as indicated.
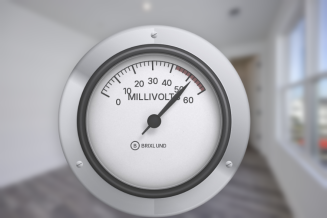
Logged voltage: 52 mV
